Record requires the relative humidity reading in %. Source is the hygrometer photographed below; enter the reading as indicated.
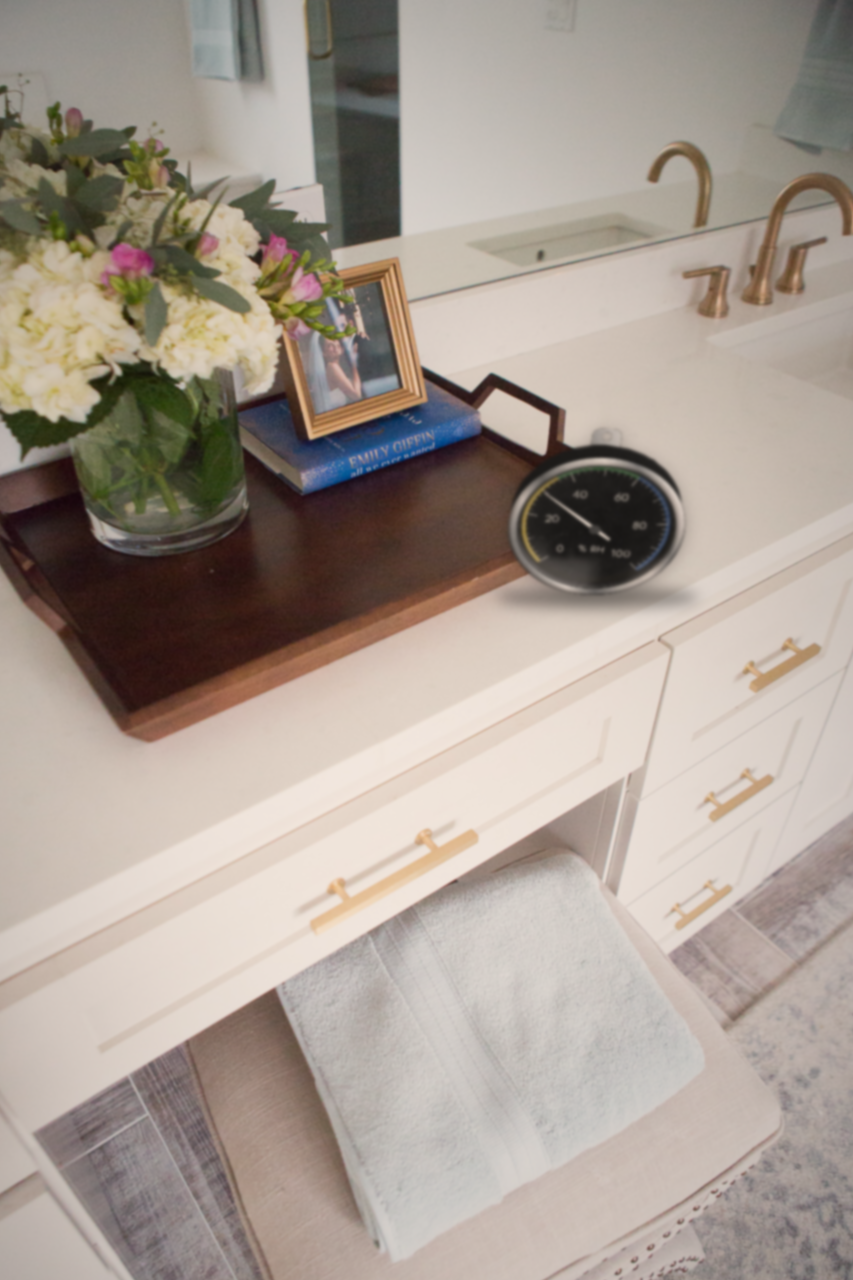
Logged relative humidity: 30 %
